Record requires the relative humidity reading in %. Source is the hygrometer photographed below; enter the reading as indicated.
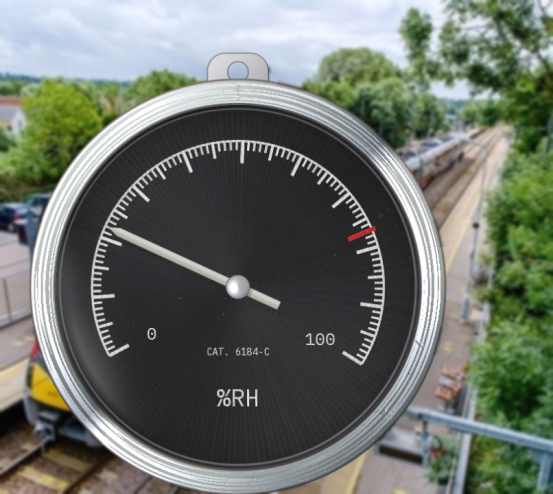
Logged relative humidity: 22 %
